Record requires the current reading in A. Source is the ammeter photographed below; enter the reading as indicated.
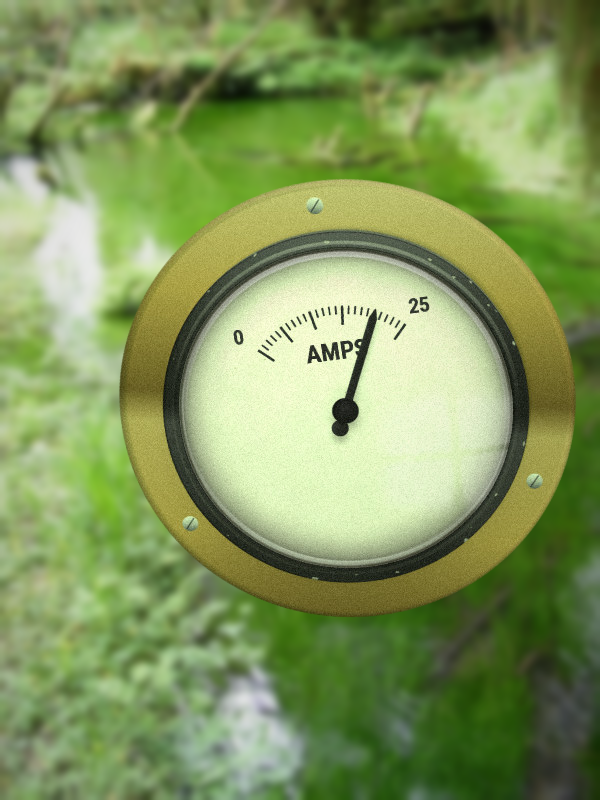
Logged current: 20 A
